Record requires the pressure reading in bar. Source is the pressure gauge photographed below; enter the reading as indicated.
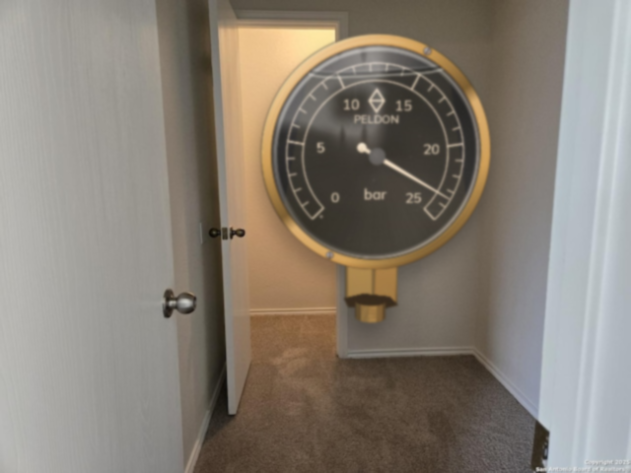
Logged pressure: 23.5 bar
